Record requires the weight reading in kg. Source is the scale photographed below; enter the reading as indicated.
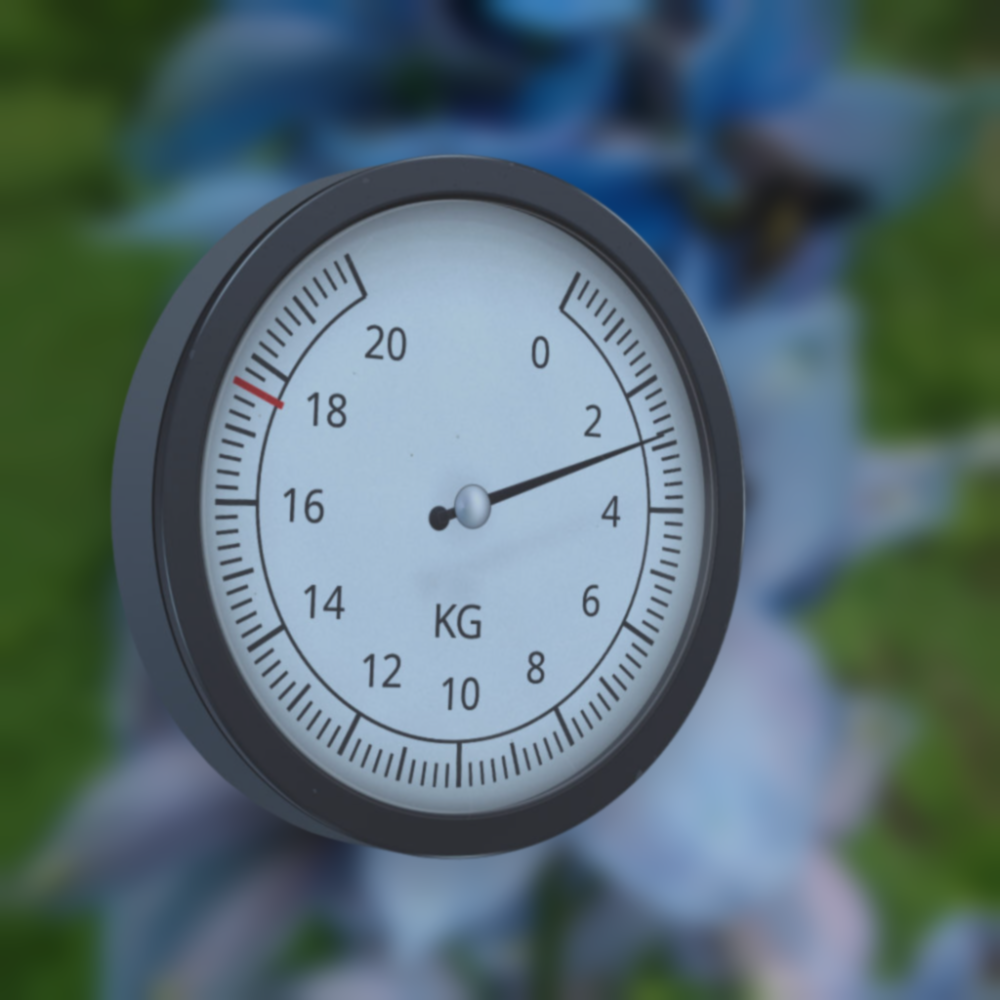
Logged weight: 2.8 kg
